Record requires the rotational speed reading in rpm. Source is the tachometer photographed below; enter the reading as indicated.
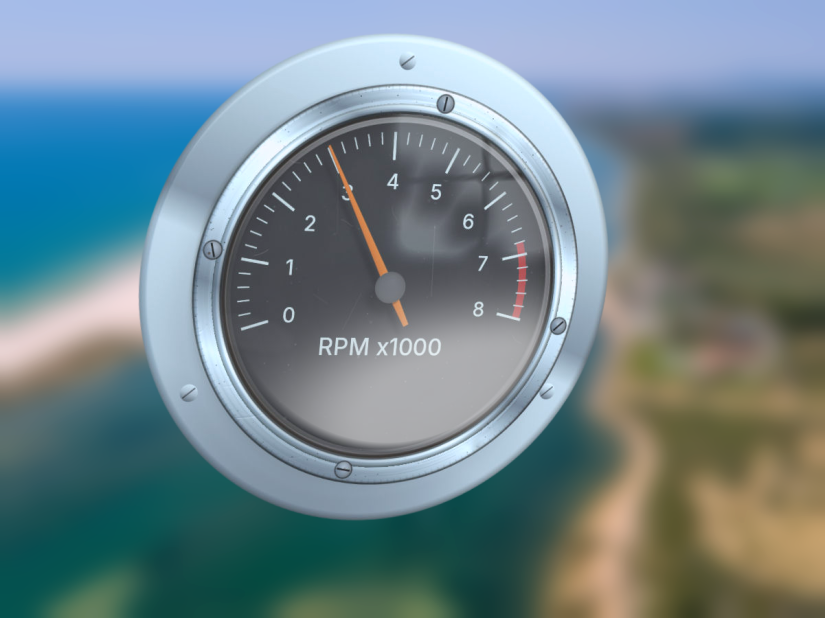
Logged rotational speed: 3000 rpm
